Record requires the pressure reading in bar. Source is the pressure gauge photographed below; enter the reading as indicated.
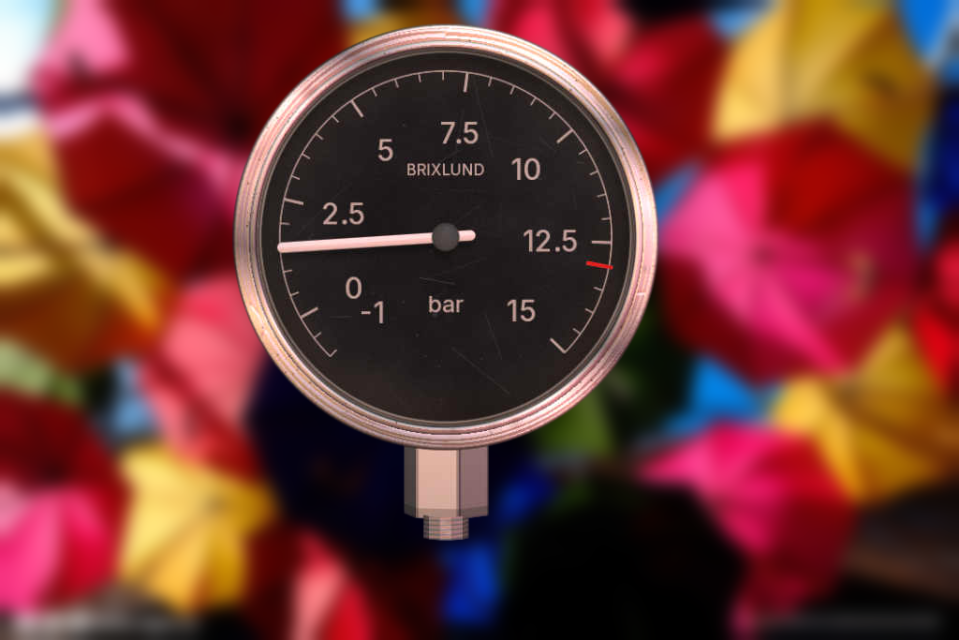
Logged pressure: 1.5 bar
